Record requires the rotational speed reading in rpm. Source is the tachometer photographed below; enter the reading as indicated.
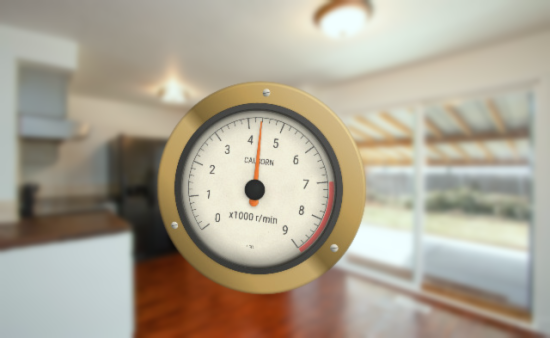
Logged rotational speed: 4400 rpm
